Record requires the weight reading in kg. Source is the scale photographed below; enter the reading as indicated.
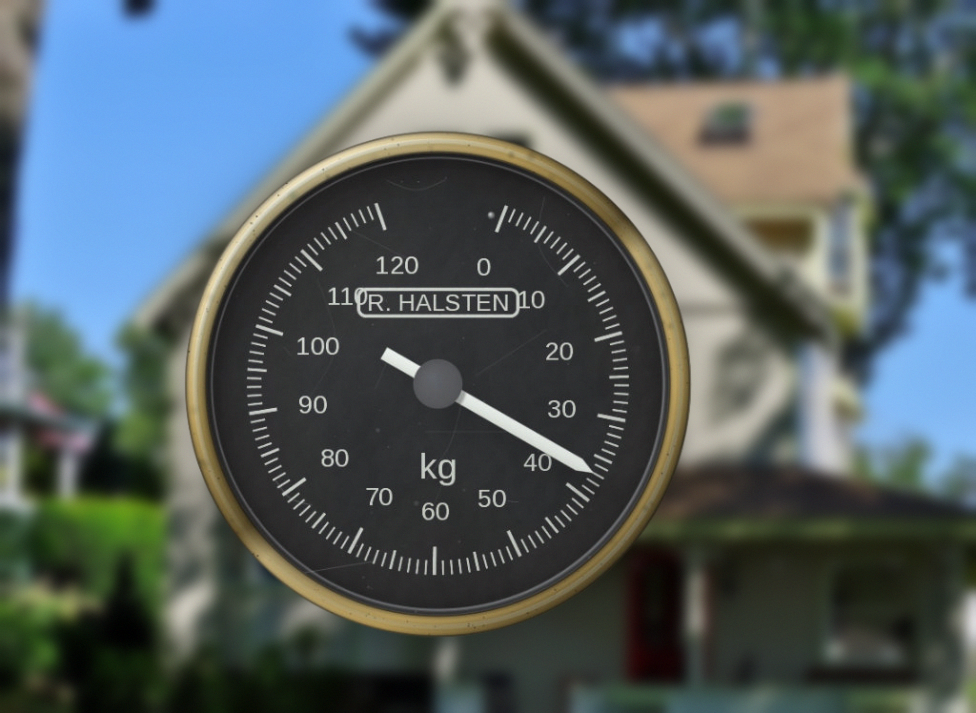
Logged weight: 37 kg
